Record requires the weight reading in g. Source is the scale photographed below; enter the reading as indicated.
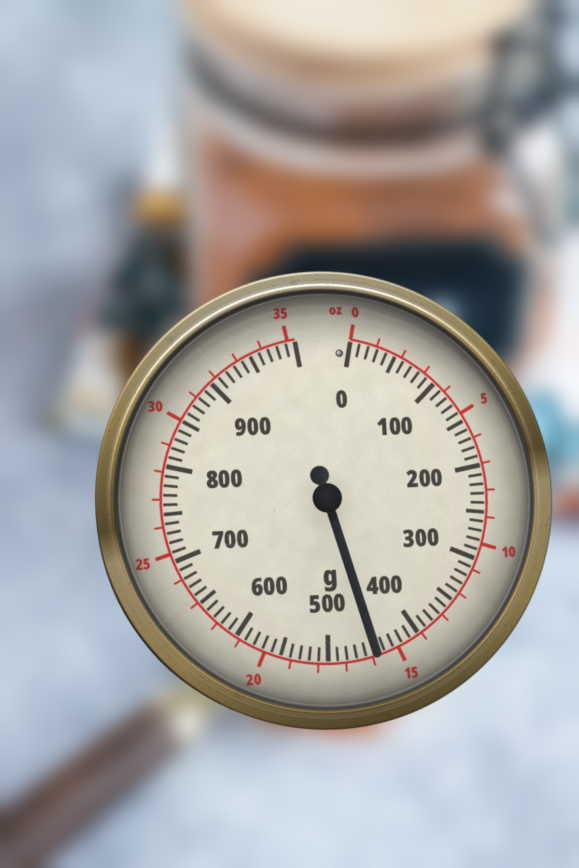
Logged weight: 450 g
